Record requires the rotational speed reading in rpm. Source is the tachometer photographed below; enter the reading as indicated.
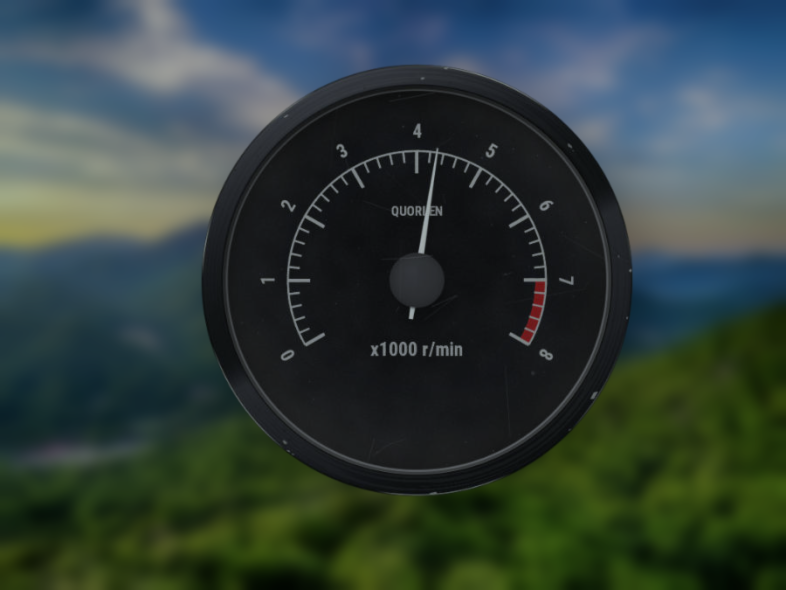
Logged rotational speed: 4300 rpm
